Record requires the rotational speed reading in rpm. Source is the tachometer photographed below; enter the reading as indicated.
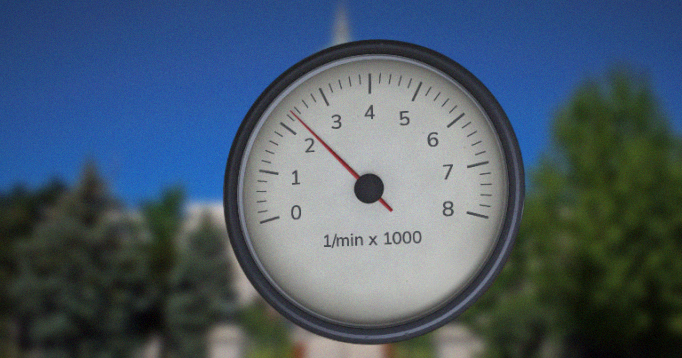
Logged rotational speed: 2300 rpm
